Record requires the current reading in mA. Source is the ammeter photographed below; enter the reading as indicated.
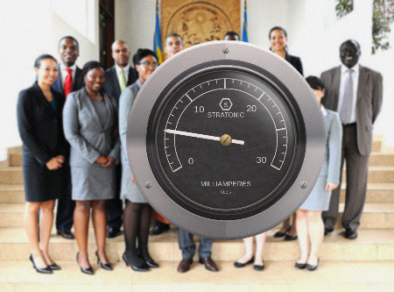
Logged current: 5 mA
